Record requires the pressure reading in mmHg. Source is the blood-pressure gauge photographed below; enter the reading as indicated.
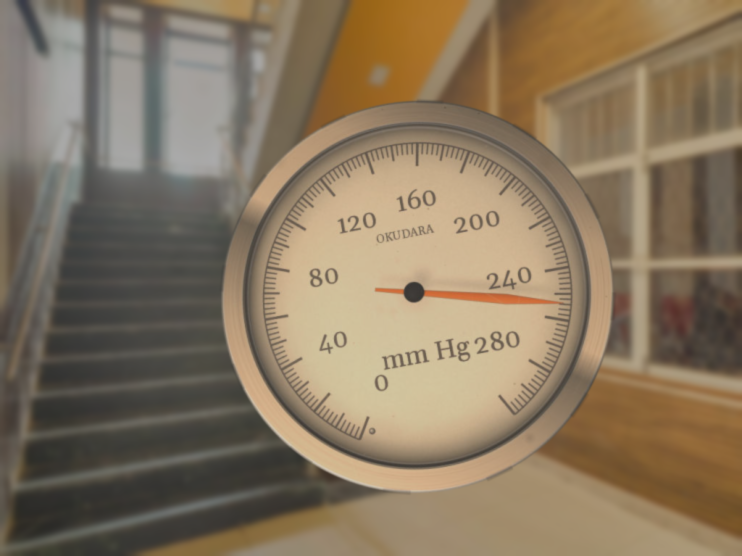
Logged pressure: 254 mmHg
